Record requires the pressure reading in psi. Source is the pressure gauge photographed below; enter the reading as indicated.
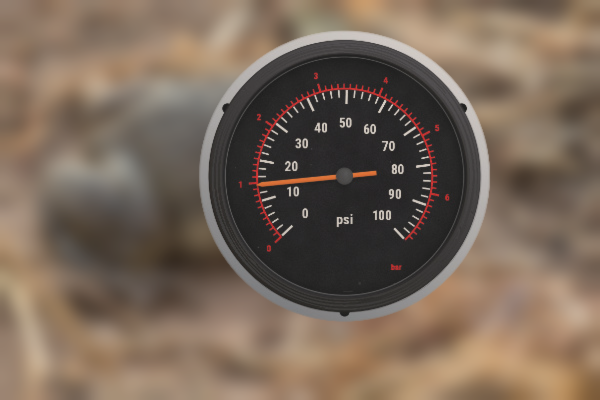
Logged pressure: 14 psi
